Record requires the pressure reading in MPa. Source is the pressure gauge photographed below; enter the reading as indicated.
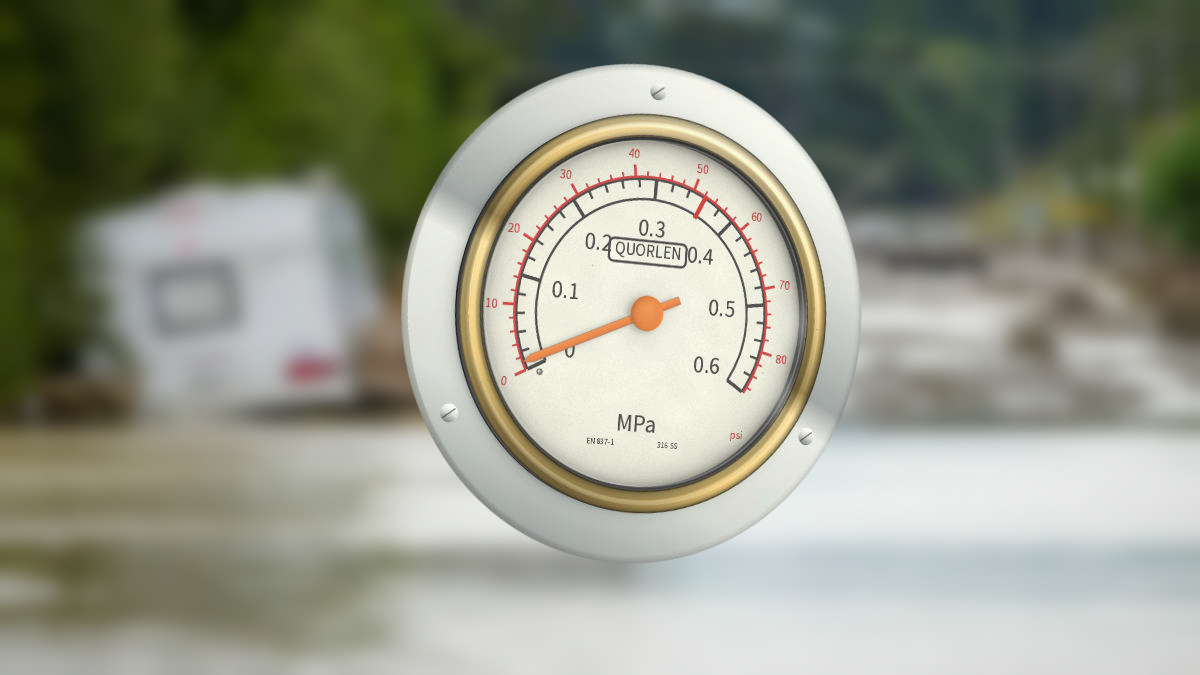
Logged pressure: 0.01 MPa
